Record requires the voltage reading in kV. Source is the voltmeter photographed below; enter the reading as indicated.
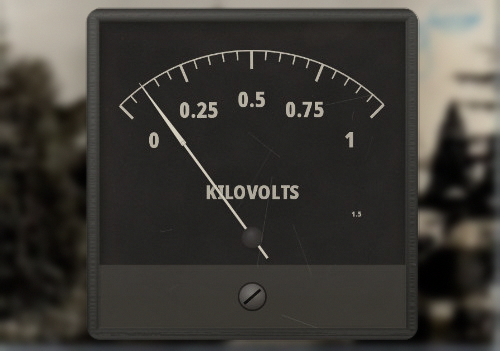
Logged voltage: 0.1 kV
